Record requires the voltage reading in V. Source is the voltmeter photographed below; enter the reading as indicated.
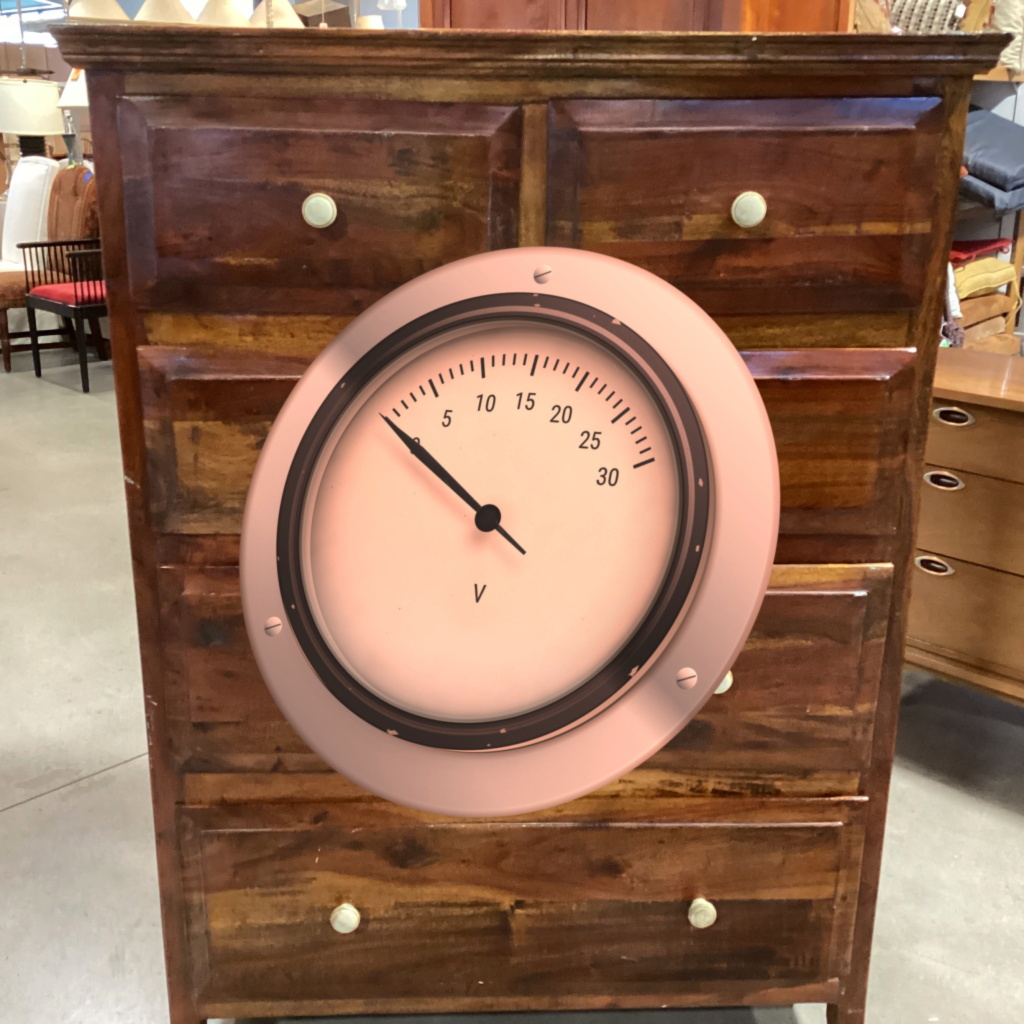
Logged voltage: 0 V
